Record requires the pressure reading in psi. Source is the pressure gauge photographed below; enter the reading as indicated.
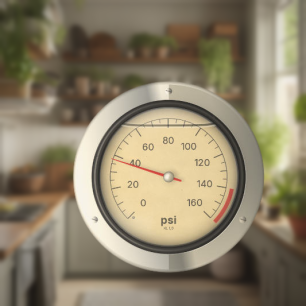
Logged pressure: 37.5 psi
